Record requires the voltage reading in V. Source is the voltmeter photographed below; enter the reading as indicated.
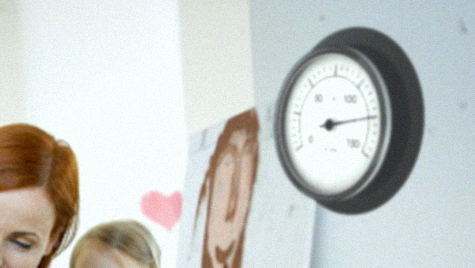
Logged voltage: 125 V
